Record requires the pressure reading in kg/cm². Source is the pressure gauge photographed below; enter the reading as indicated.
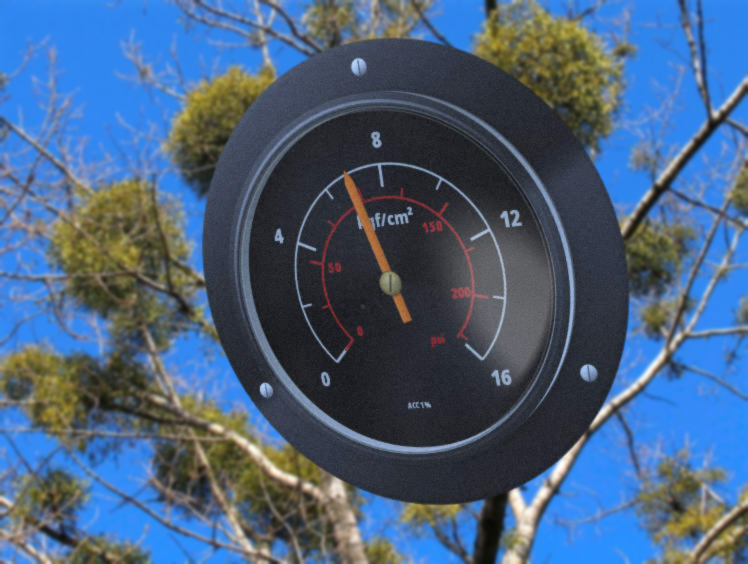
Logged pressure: 7 kg/cm²
